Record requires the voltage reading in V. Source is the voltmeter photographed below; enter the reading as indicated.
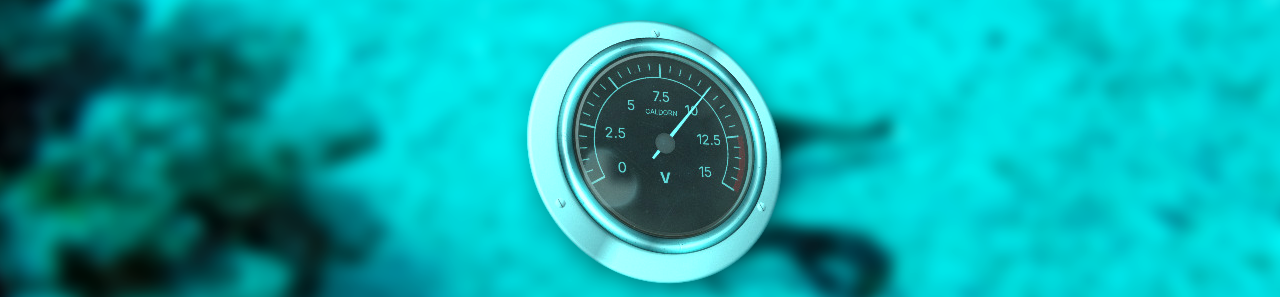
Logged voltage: 10 V
